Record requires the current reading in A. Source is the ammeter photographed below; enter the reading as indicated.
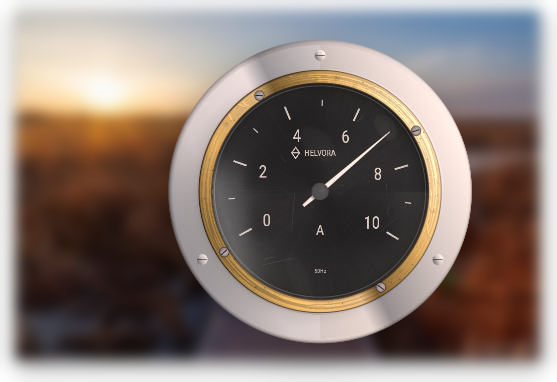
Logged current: 7 A
